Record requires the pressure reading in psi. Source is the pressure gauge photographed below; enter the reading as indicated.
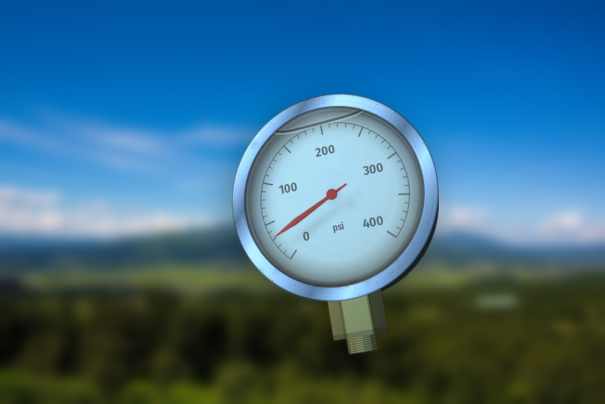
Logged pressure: 30 psi
